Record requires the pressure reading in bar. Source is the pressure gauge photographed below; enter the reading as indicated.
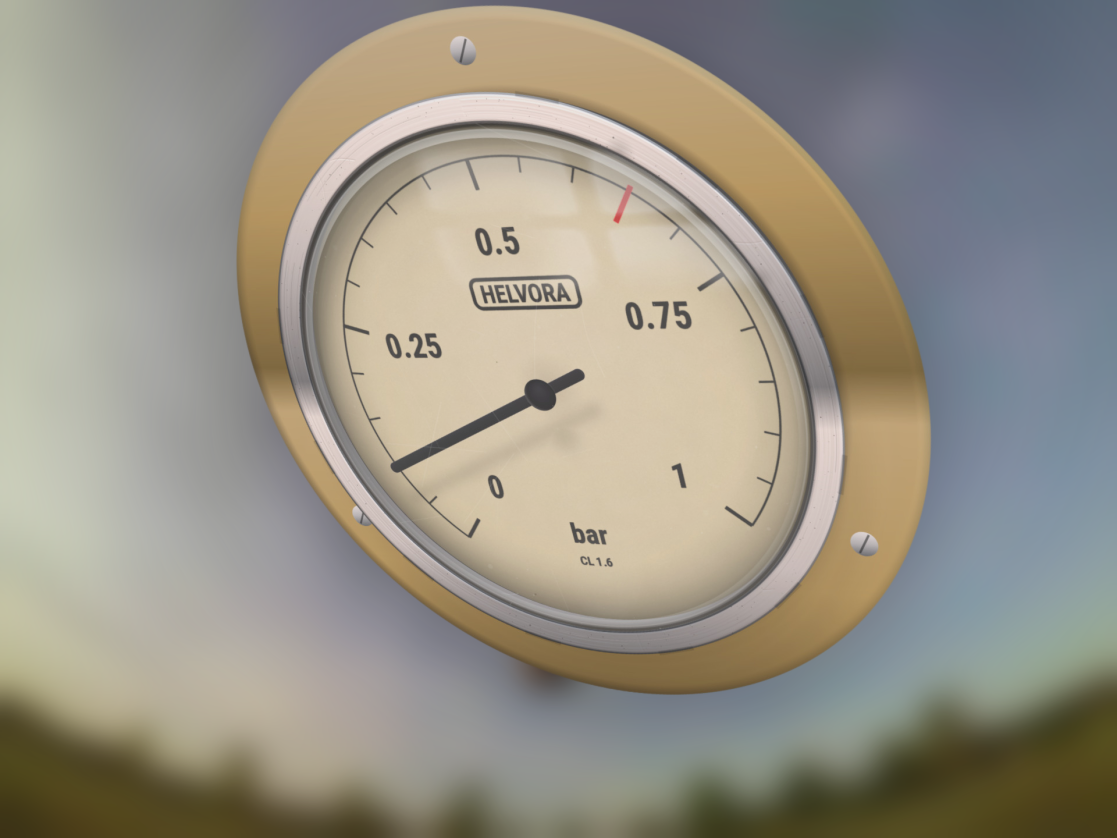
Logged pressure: 0.1 bar
